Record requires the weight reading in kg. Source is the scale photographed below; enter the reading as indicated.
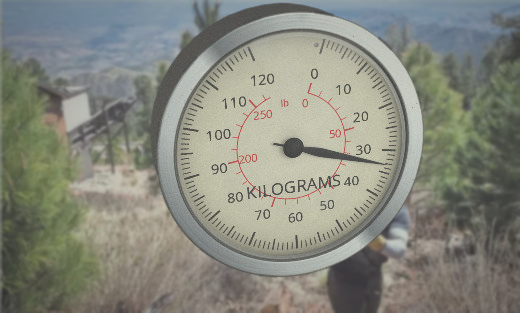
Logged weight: 33 kg
